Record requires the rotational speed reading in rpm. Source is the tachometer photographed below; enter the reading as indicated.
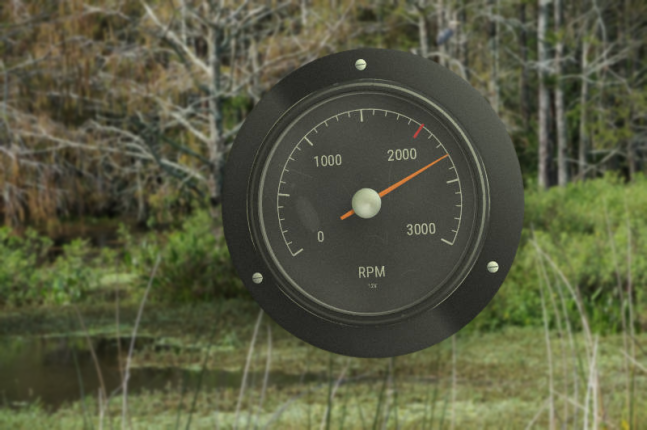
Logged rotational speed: 2300 rpm
